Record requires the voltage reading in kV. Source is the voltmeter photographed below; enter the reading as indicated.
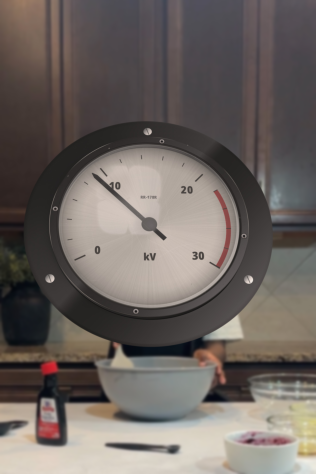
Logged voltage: 9 kV
